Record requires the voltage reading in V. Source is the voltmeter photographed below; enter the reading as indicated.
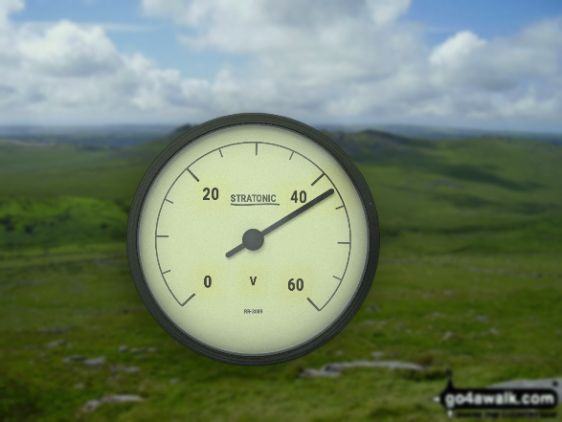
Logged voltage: 42.5 V
